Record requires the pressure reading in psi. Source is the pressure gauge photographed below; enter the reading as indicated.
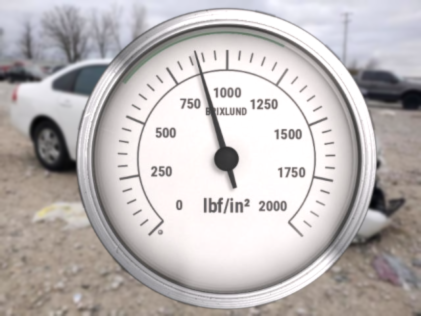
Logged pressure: 875 psi
